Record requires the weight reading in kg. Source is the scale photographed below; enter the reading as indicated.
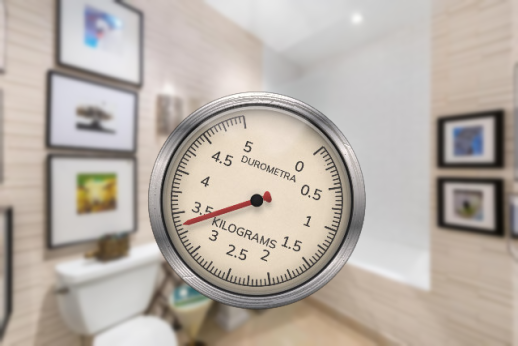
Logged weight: 3.35 kg
